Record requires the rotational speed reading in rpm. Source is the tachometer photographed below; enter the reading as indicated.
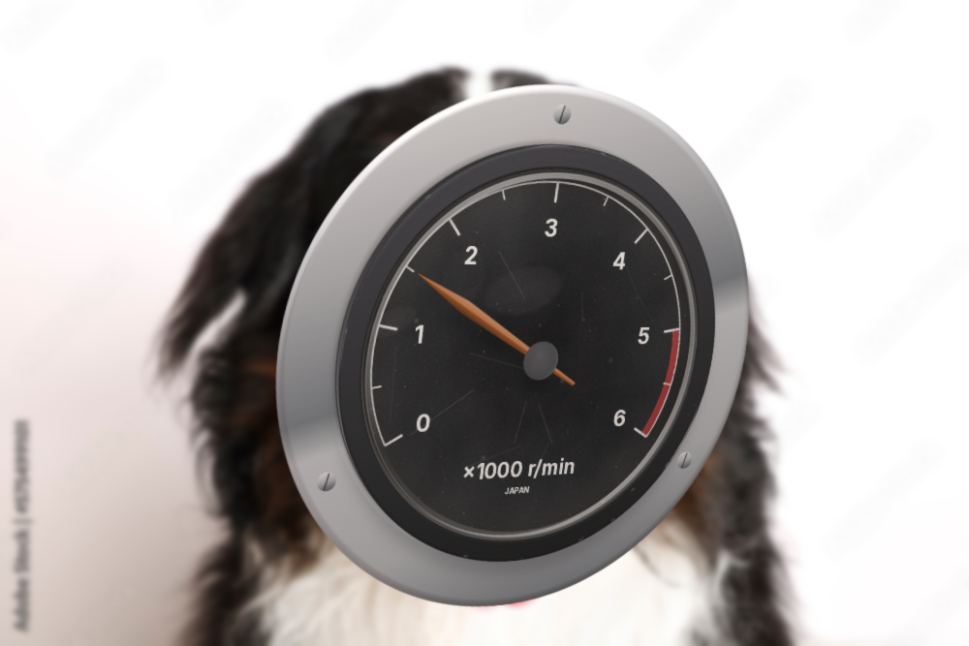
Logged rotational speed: 1500 rpm
